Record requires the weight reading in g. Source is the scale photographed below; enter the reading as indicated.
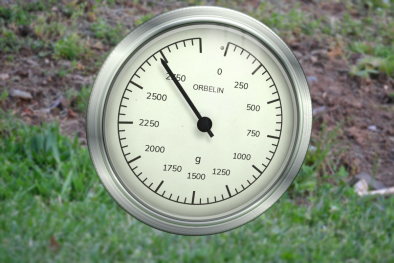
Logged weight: 2725 g
